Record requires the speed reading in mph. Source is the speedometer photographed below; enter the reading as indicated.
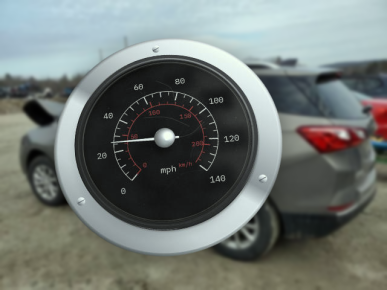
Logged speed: 25 mph
